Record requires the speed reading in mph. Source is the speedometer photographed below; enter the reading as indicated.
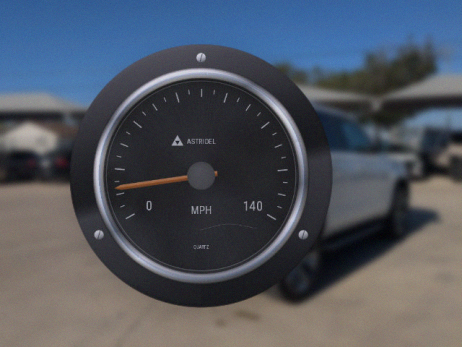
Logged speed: 12.5 mph
